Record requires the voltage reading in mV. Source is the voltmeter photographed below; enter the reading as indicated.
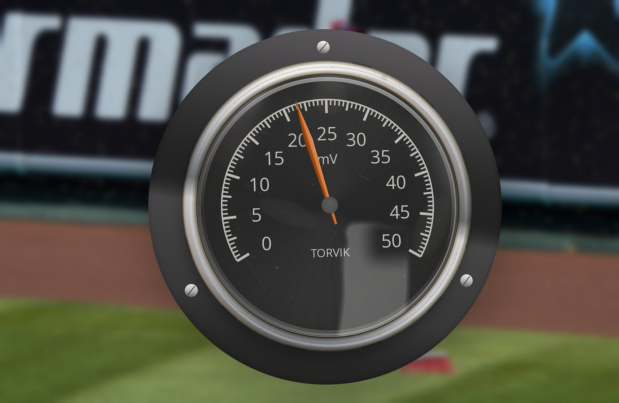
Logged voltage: 21.5 mV
